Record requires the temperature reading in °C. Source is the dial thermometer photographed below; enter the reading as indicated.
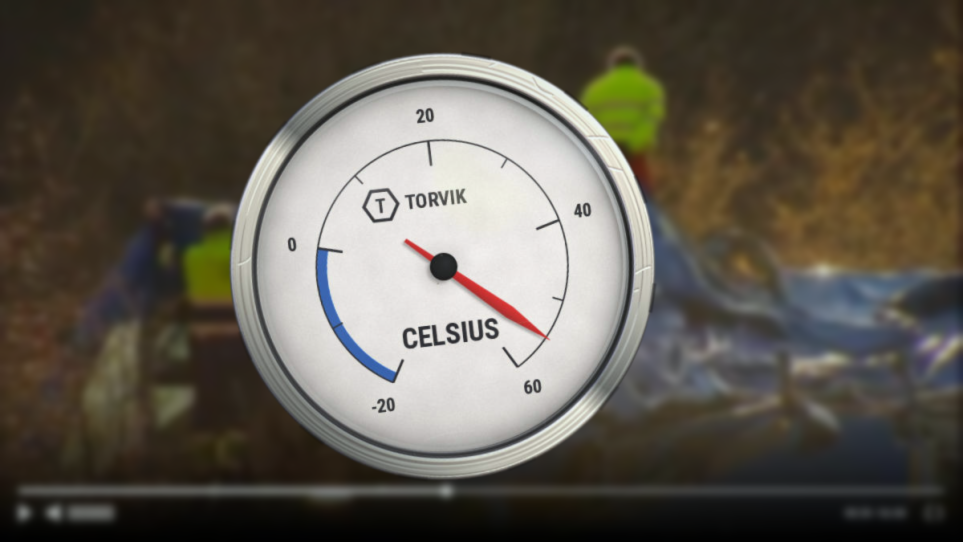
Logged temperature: 55 °C
